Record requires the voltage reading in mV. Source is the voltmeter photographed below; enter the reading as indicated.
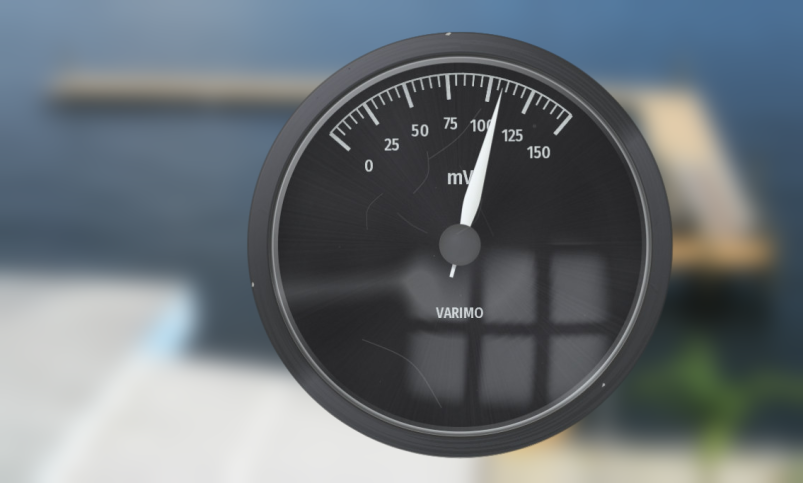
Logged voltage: 107.5 mV
